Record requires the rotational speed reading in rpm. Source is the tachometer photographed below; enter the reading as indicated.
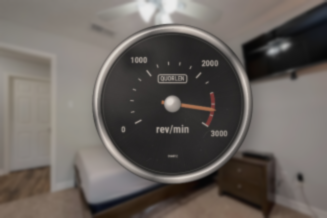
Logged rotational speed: 2700 rpm
